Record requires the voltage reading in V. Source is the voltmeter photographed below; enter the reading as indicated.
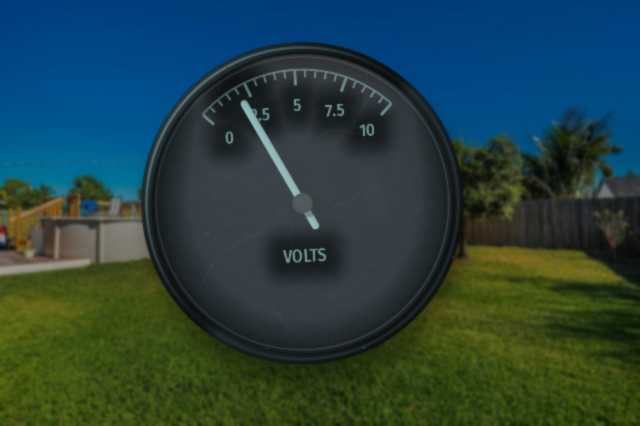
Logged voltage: 2 V
